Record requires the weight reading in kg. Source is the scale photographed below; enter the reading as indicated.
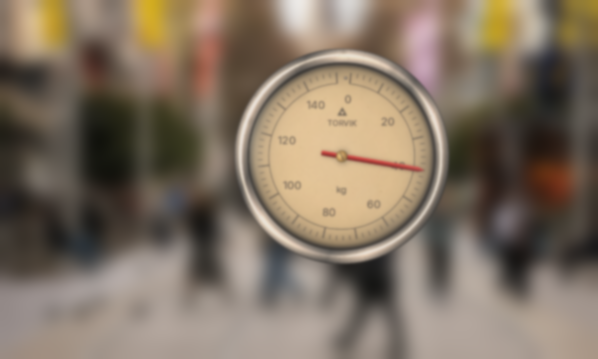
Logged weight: 40 kg
